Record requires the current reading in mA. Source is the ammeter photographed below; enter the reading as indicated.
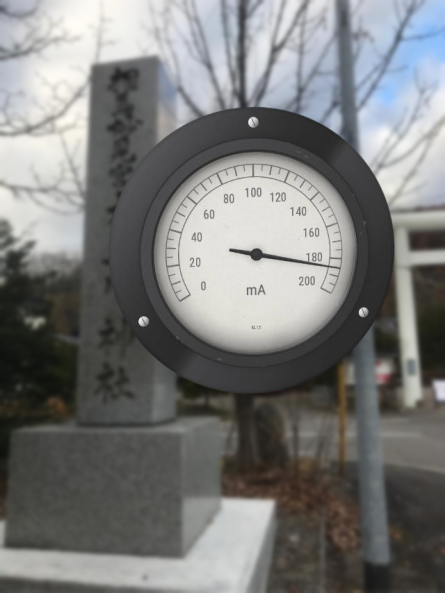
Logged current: 185 mA
